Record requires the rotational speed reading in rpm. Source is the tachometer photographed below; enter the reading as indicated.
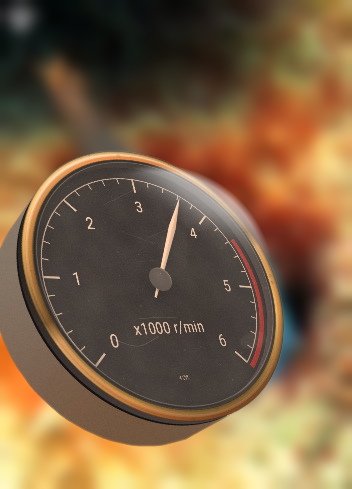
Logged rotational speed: 3600 rpm
